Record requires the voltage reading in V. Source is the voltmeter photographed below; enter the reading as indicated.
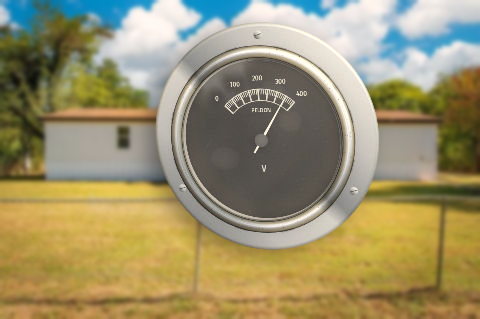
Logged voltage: 350 V
